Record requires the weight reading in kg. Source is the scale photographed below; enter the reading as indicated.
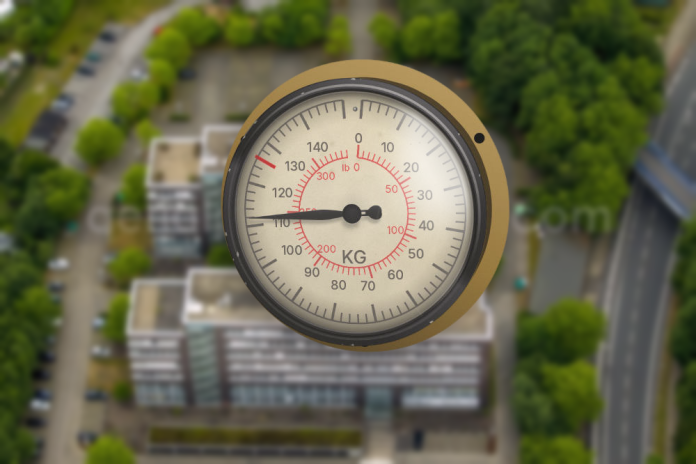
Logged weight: 112 kg
